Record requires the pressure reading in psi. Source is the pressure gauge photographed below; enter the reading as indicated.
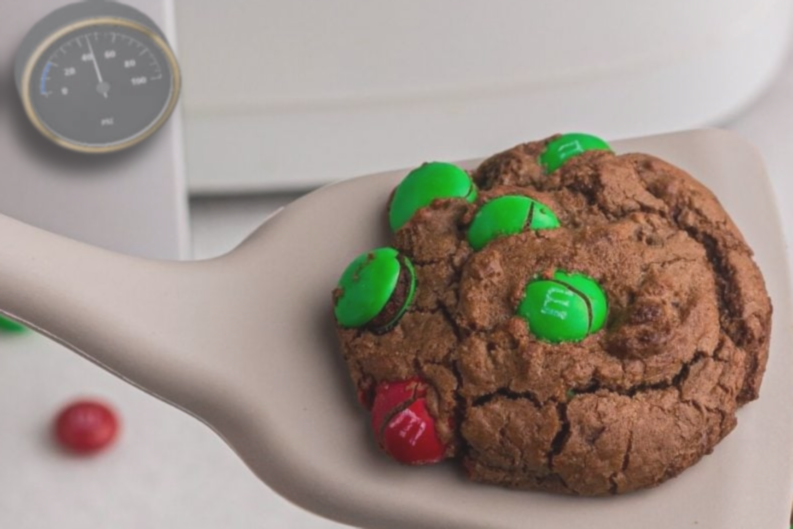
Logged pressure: 45 psi
